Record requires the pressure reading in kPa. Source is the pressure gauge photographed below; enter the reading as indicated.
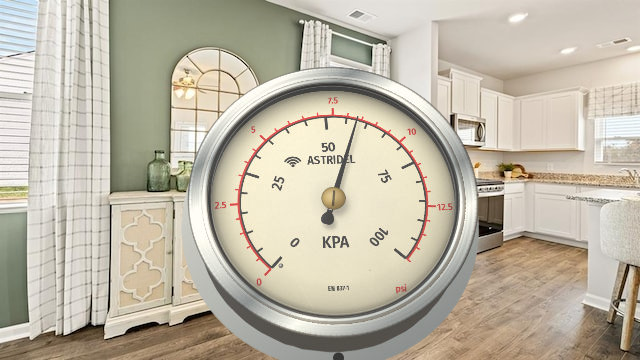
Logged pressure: 57.5 kPa
